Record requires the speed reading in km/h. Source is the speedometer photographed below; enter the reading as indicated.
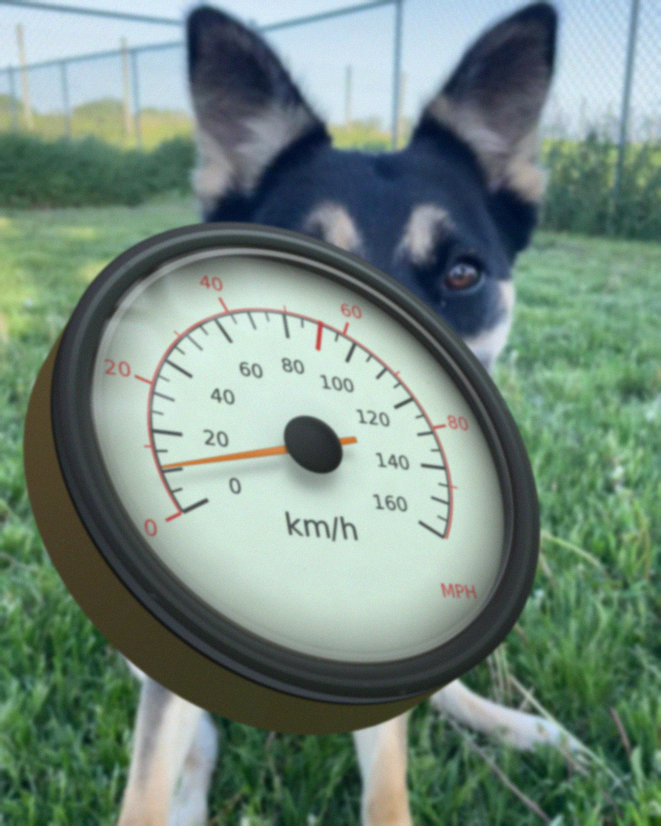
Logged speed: 10 km/h
